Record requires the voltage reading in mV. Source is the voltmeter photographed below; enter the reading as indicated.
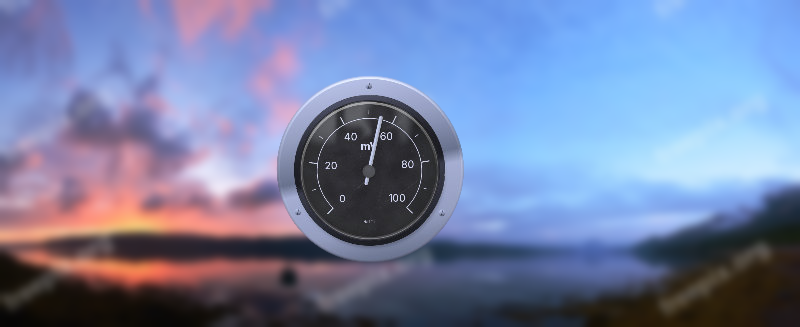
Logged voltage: 55 mV
